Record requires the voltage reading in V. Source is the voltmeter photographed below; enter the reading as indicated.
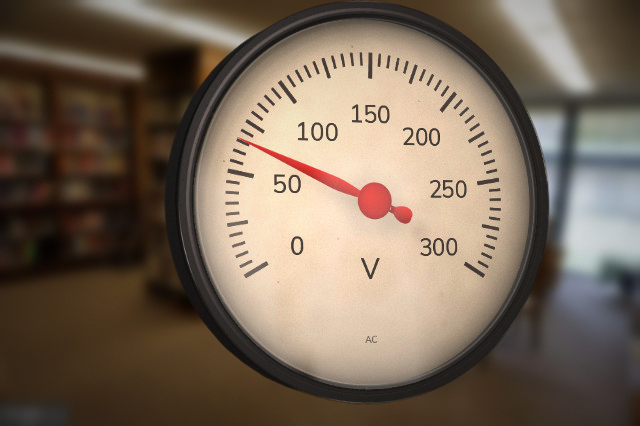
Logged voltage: 65 V
